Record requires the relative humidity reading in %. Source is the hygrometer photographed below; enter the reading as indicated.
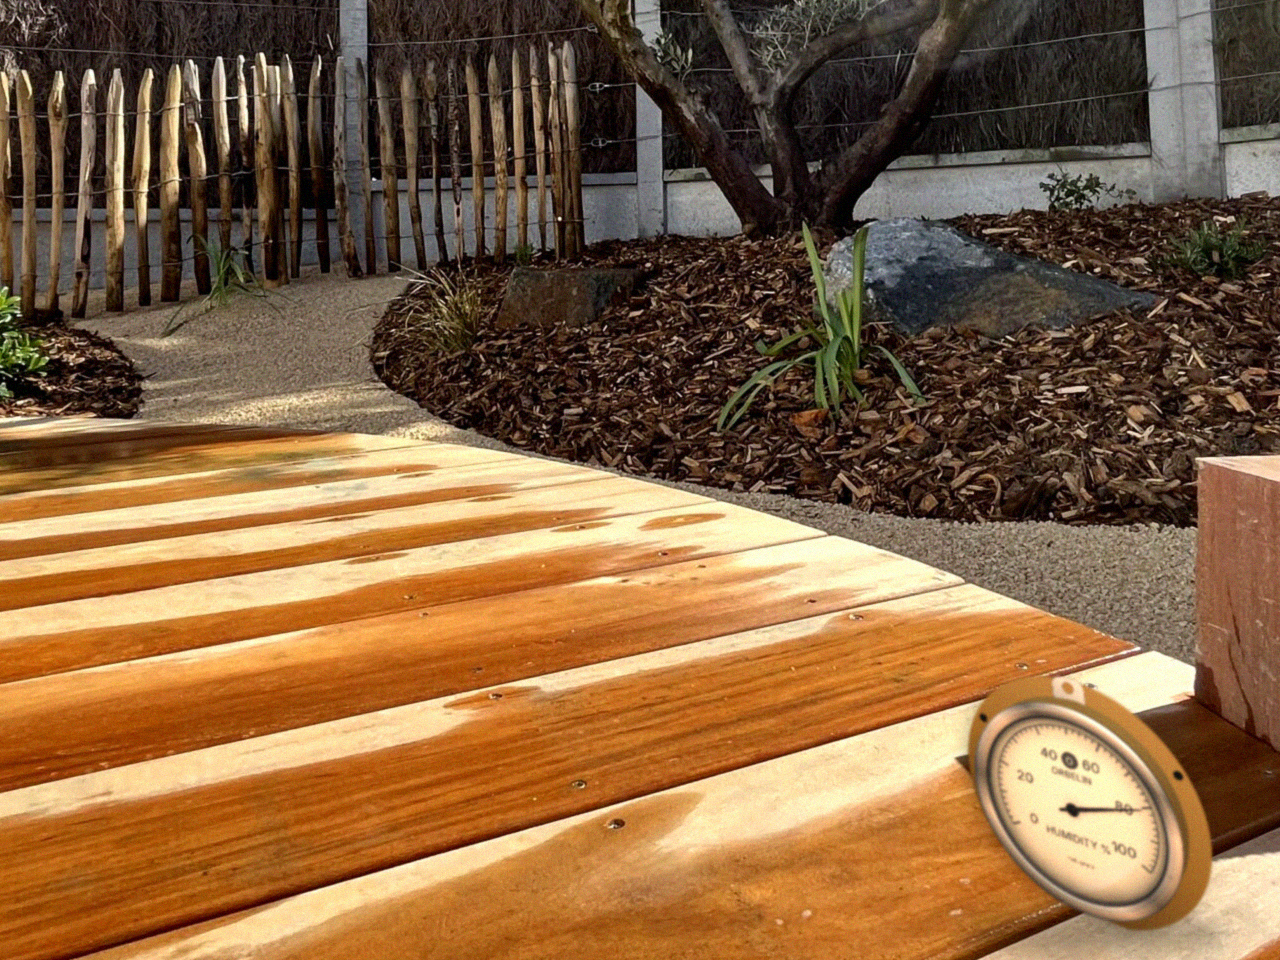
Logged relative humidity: 80 %
